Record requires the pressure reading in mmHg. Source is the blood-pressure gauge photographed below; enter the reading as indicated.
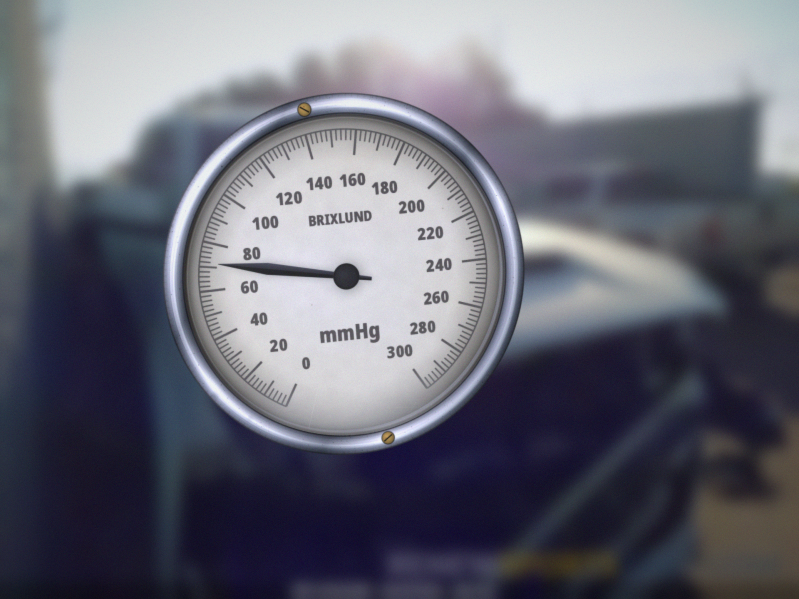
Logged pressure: 72 mmHg
